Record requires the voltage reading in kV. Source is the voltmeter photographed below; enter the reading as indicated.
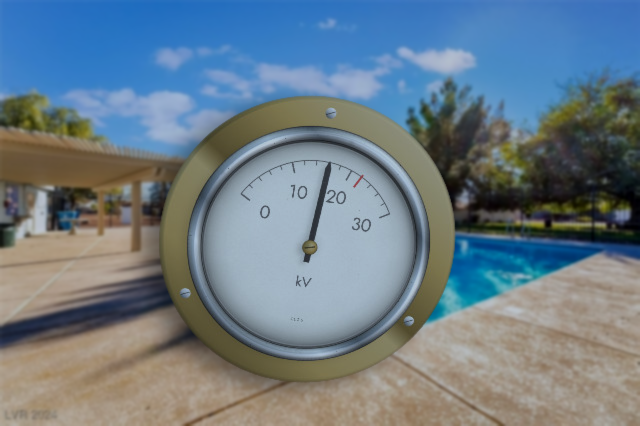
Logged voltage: 16 kV
